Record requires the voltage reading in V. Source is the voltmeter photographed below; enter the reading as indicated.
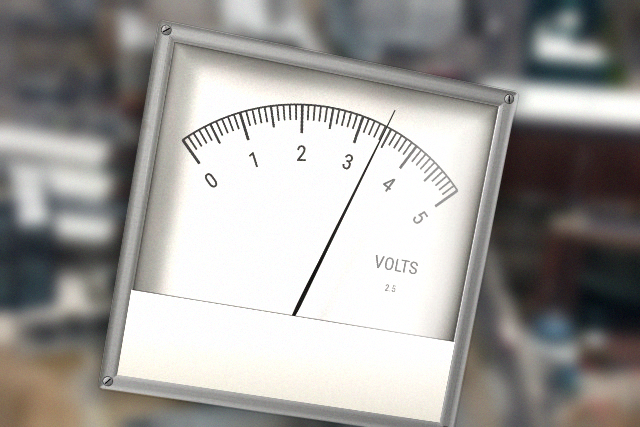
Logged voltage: 3.4 V
